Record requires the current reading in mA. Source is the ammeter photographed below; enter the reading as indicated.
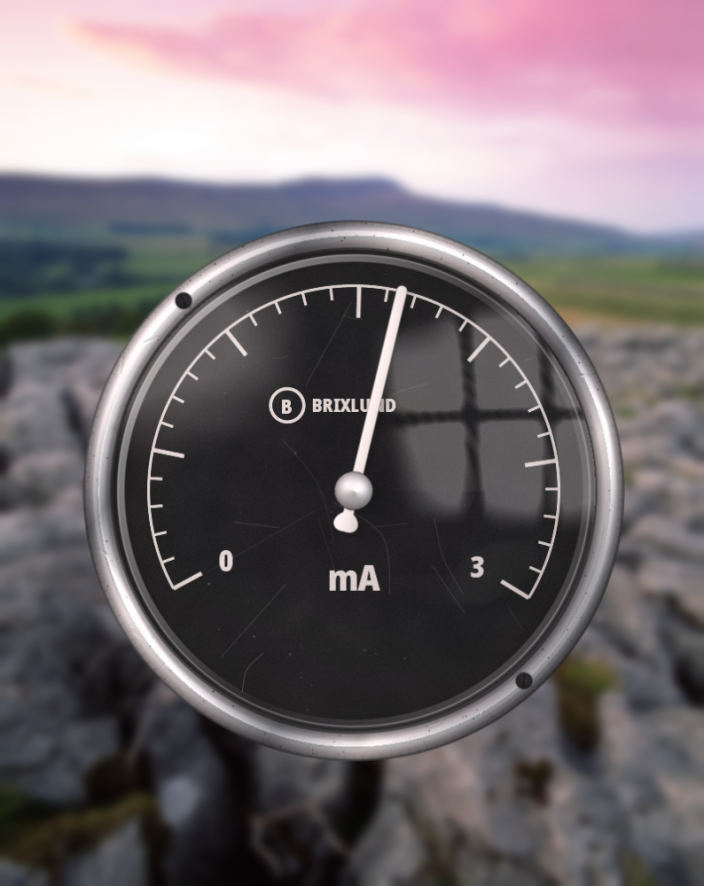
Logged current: 1.65 mA
